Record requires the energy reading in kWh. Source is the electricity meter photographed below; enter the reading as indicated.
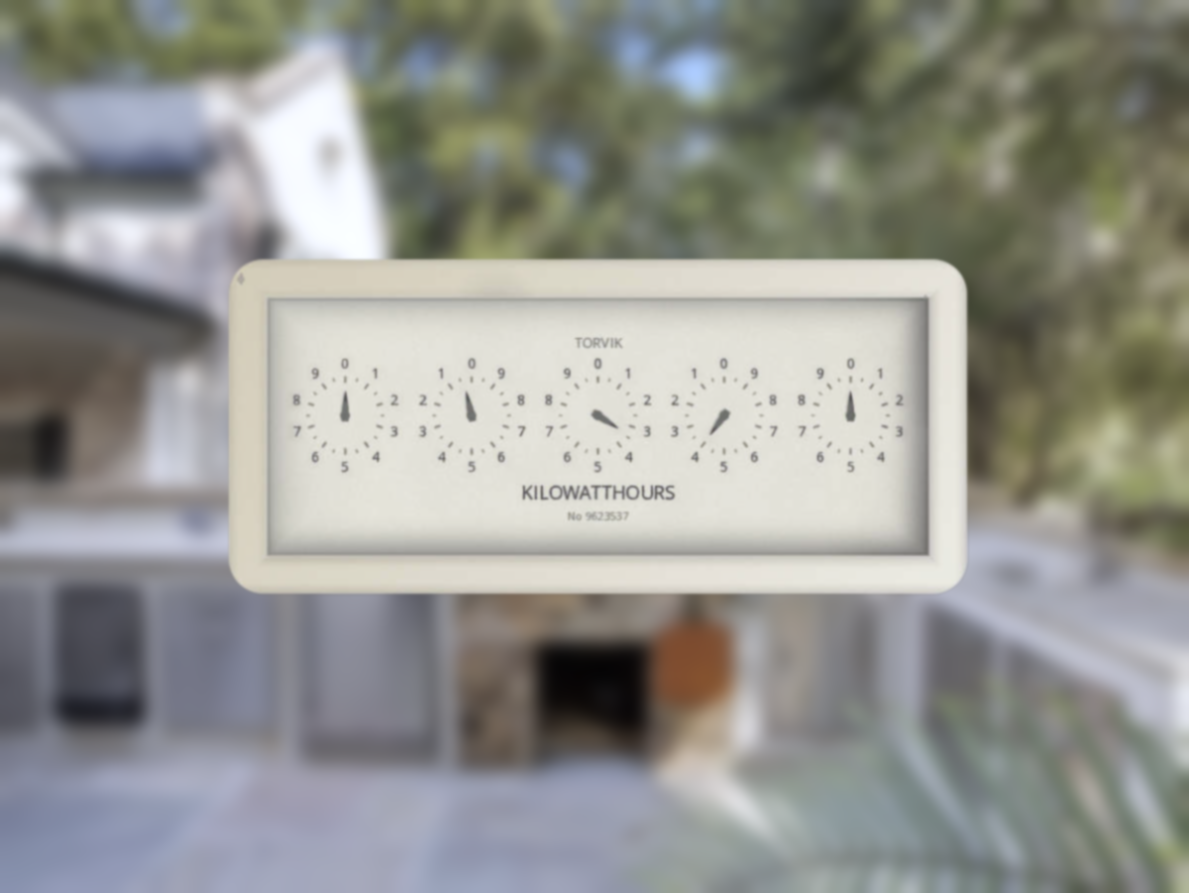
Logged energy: 340 kWh
